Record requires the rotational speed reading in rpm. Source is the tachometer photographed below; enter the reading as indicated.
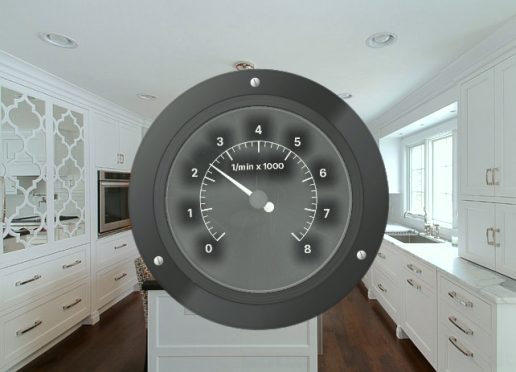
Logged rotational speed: 2400 rpm
